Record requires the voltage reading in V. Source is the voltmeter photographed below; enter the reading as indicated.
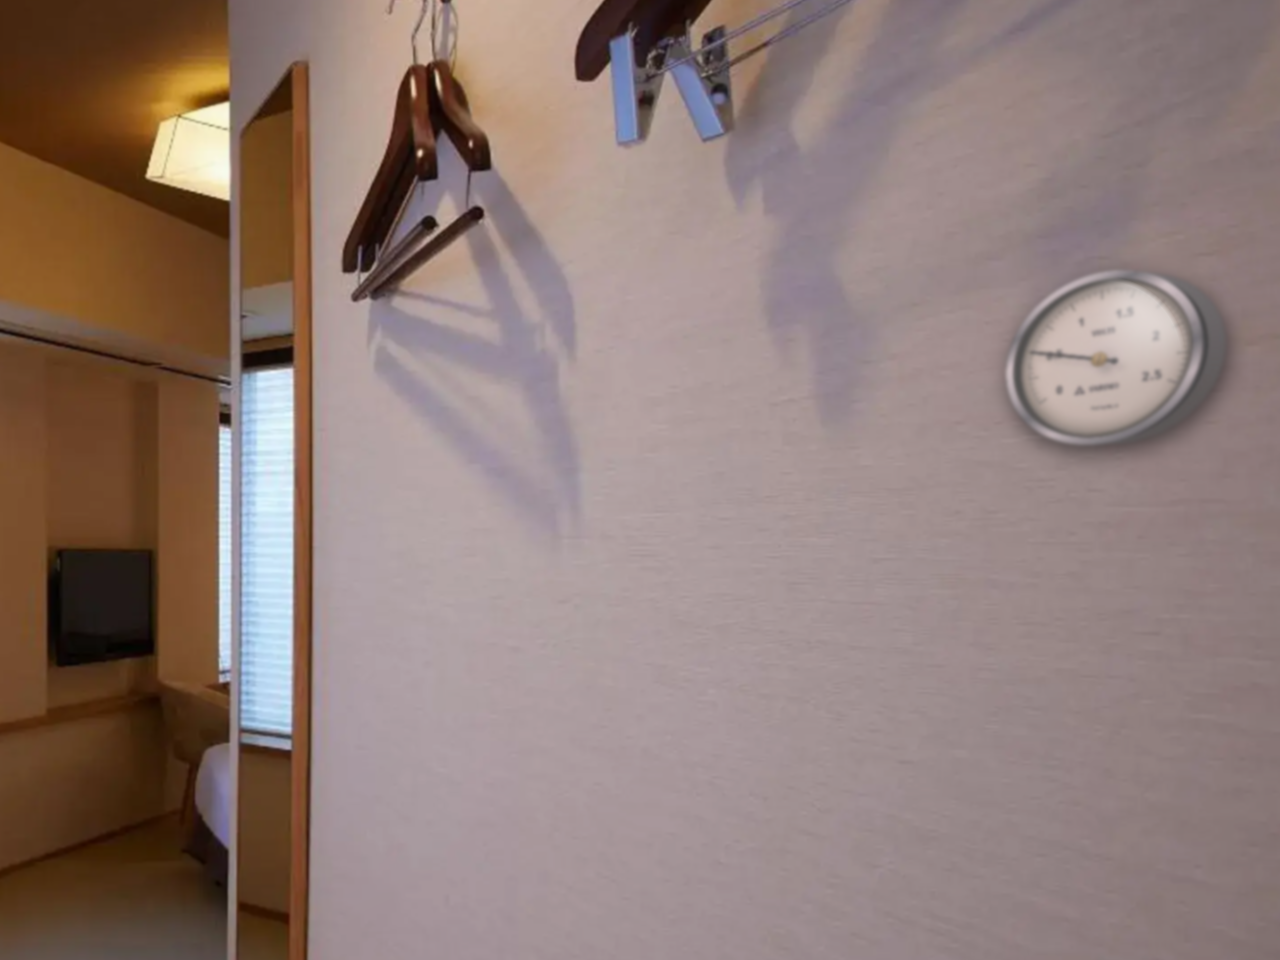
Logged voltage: 0.5 V
